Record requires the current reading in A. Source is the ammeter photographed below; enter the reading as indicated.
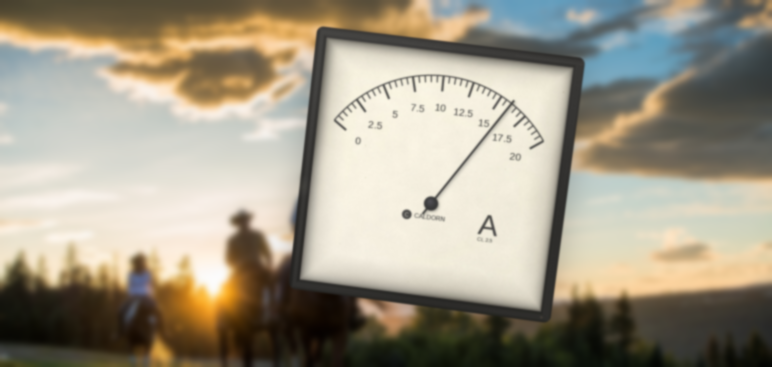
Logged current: 16 A
